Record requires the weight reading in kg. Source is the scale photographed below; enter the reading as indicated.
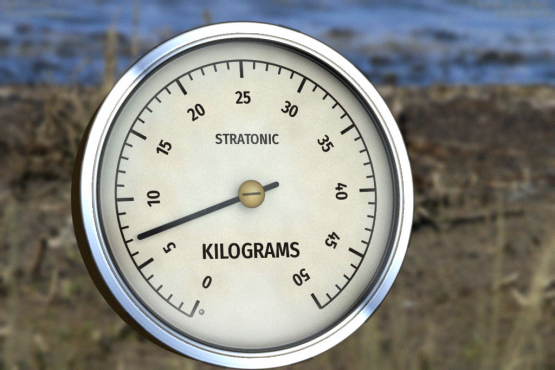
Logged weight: 7 kg
